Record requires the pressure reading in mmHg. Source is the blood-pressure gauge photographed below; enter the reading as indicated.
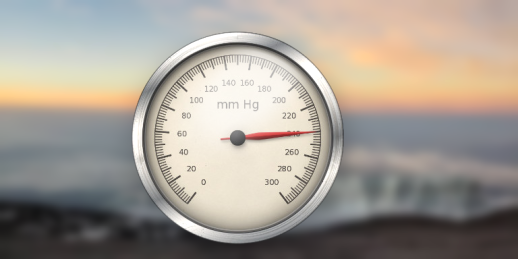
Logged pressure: 240 mmHg
